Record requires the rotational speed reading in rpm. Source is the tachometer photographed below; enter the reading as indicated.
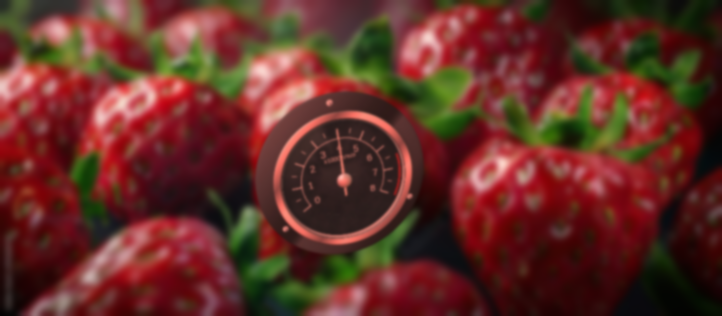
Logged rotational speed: 4000 rpm
